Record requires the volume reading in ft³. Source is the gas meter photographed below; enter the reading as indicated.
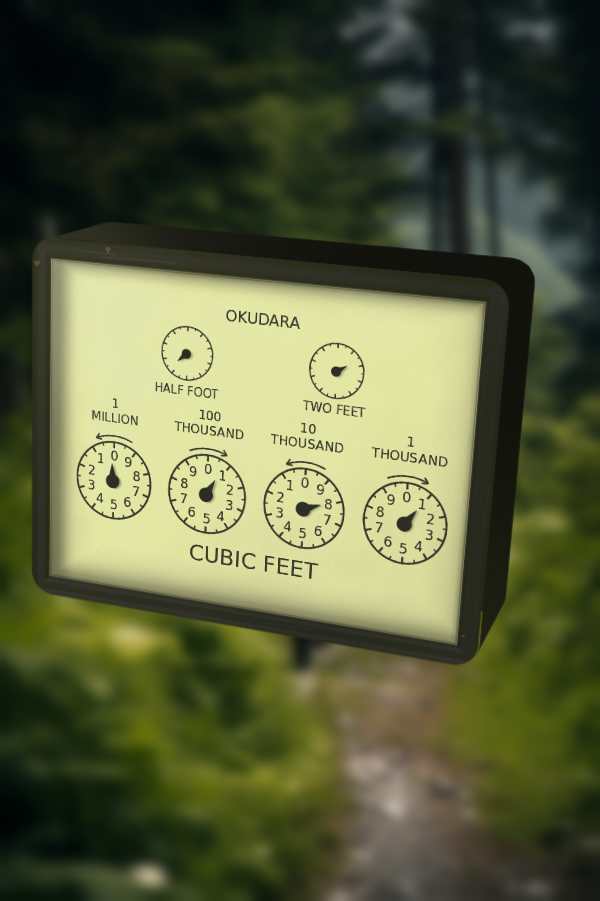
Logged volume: 8100 ft³
